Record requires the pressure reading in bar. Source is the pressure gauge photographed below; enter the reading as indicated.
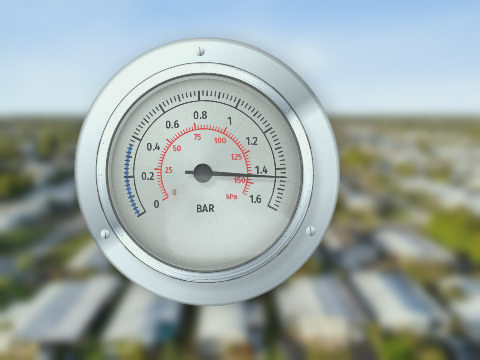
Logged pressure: 1.44 bar
